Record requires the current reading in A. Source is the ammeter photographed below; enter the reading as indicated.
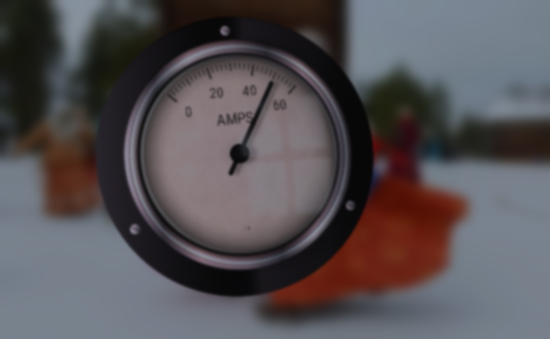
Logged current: 50 A
